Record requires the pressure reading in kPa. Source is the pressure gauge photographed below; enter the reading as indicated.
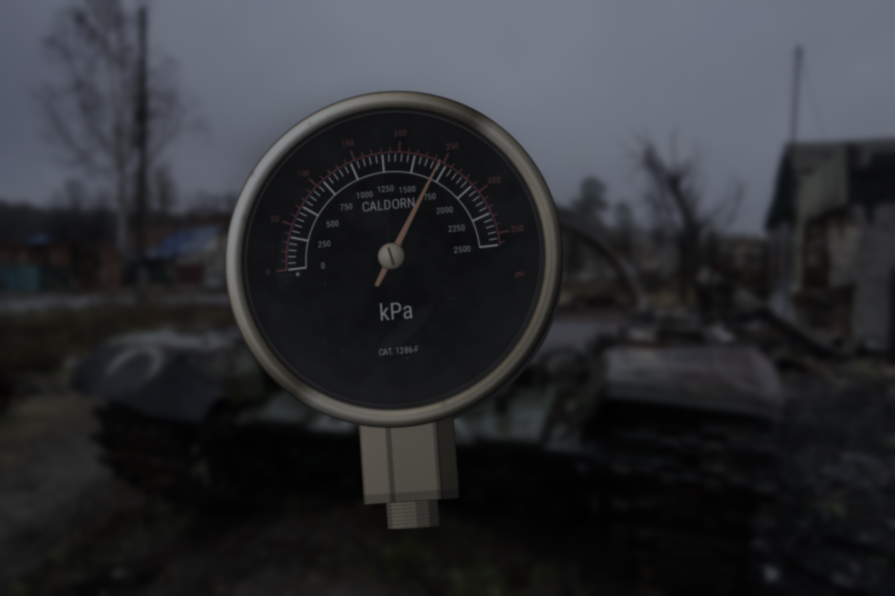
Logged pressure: 1700 kPa
